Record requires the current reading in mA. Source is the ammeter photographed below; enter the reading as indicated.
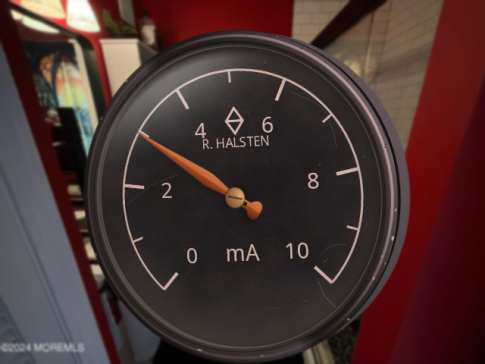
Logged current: 3 mA
